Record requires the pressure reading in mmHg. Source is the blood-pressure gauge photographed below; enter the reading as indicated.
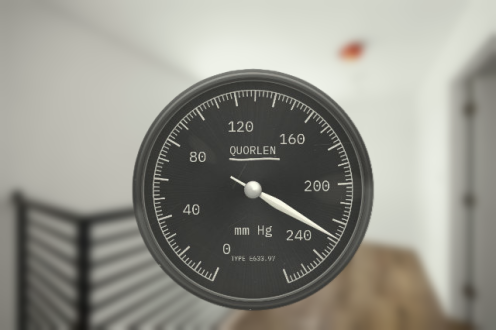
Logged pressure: 228 mmHg
